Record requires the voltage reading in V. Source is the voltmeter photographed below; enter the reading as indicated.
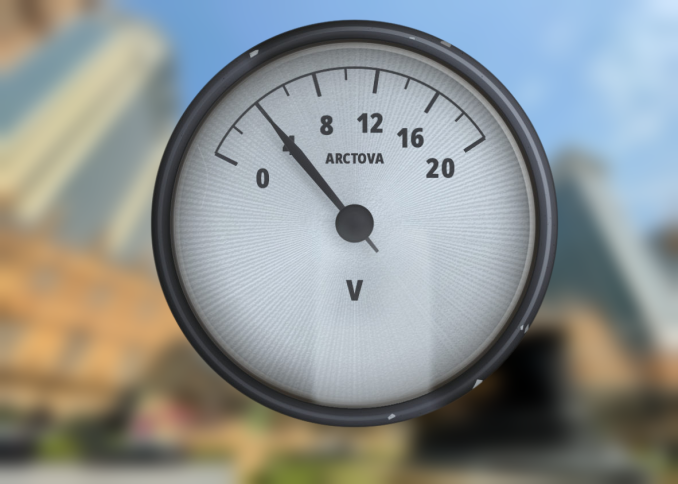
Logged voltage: 4 V
